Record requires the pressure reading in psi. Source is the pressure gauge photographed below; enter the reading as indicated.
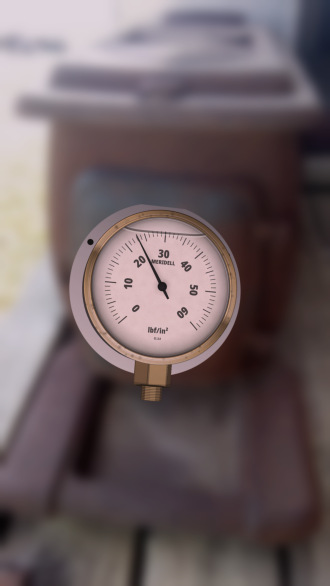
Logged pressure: 23 psi
